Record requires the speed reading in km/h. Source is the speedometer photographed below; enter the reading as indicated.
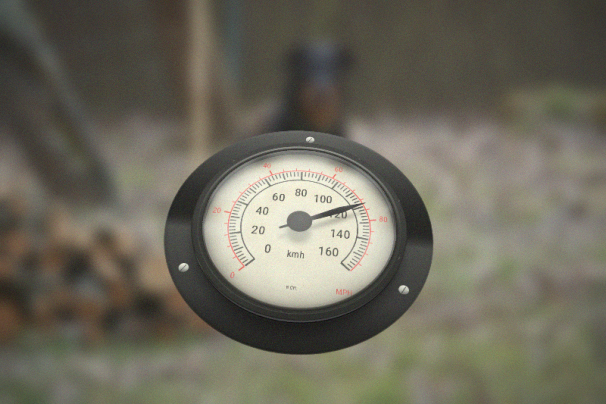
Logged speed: 120 km/h
